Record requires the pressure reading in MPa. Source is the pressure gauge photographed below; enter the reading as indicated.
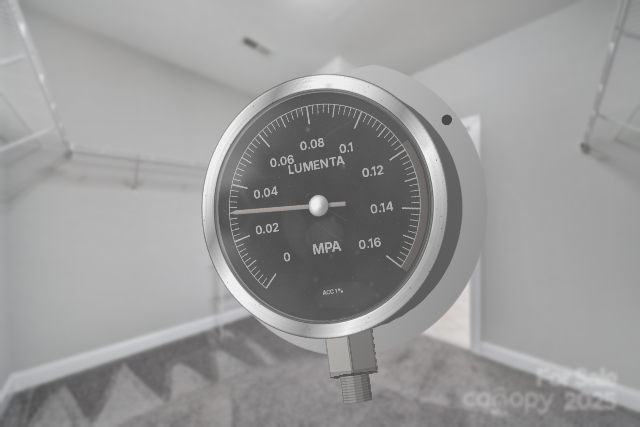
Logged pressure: 0.03 MPa
